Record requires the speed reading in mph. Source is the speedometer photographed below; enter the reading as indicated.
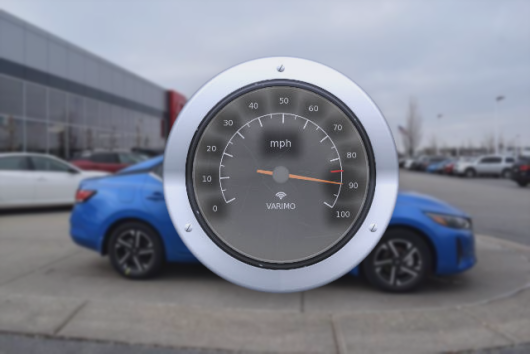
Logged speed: 90 mph
